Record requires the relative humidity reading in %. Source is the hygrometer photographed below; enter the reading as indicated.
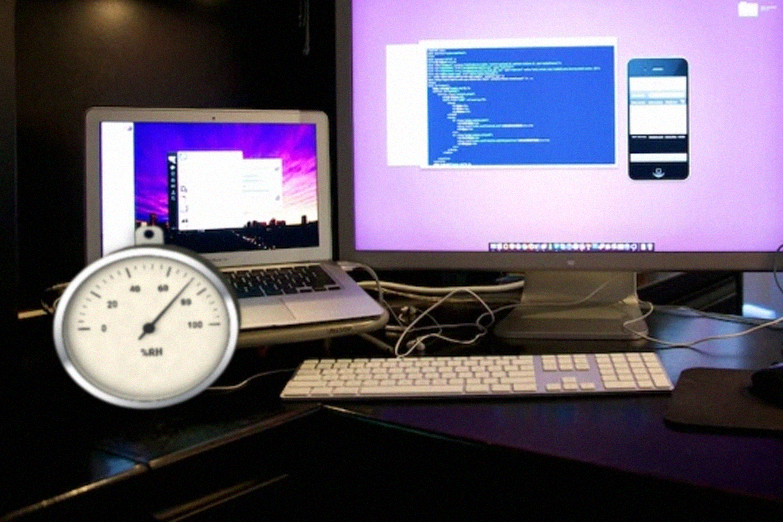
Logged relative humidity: 72 %
